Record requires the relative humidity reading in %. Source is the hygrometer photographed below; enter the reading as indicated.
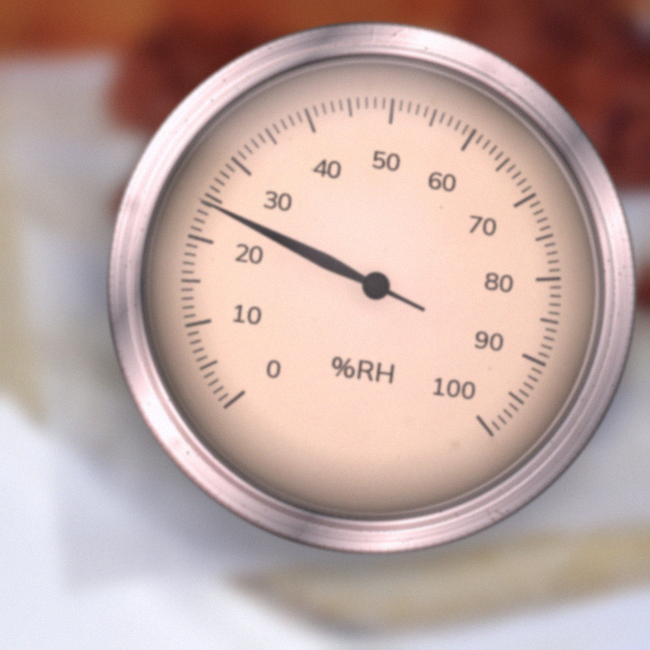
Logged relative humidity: 24 %
